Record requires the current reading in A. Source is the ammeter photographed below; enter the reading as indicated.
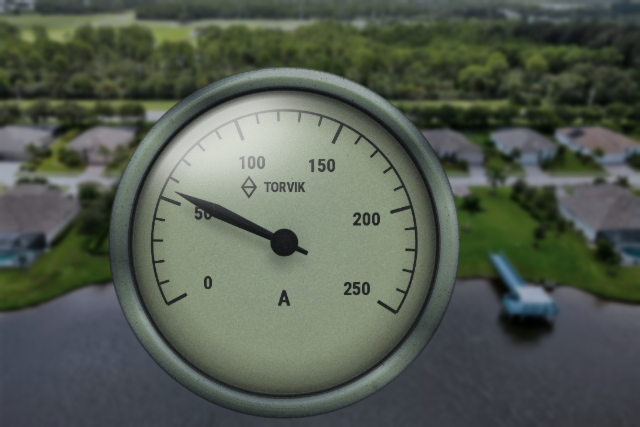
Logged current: 55 A
